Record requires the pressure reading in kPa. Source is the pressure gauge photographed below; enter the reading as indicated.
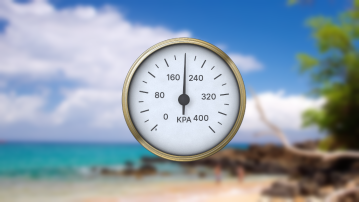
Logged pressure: 200 kPa
